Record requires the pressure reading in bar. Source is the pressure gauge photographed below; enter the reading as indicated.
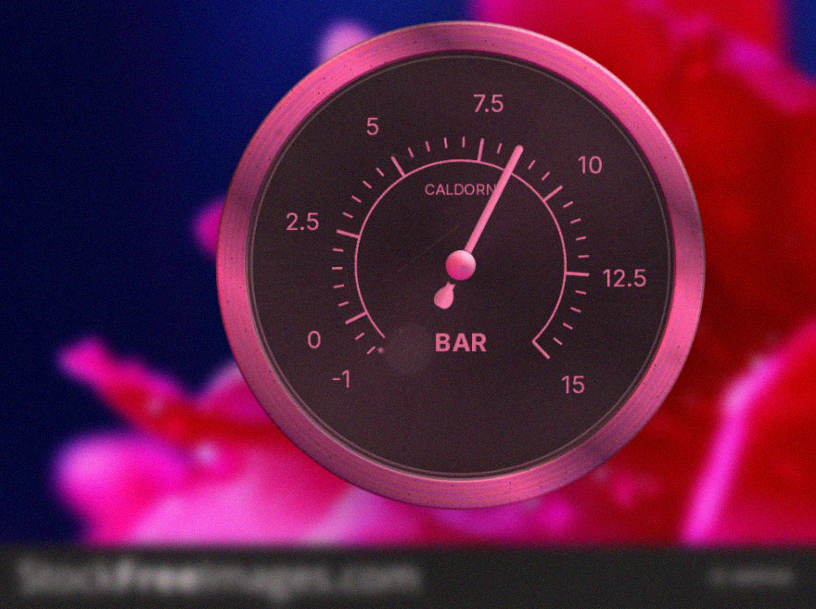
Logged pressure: 8.5 bar
